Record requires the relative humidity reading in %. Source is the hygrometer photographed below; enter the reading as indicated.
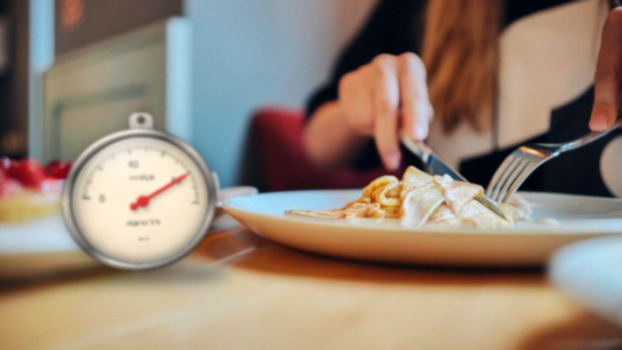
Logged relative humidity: 80 %
